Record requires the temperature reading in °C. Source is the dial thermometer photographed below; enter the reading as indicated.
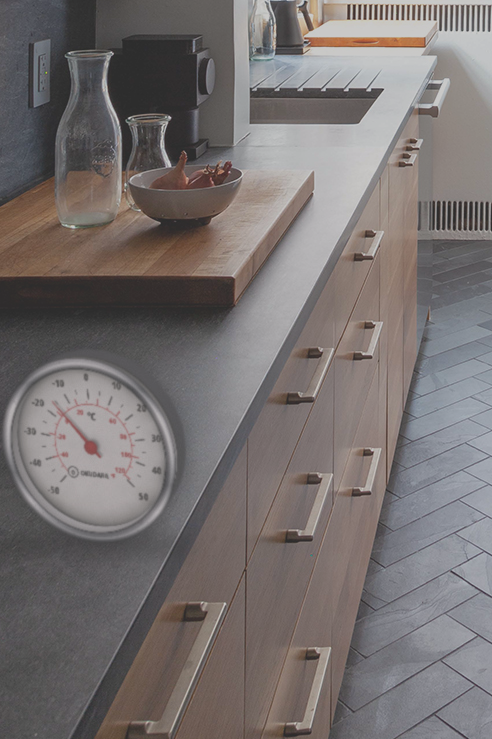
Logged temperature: -15 °C
